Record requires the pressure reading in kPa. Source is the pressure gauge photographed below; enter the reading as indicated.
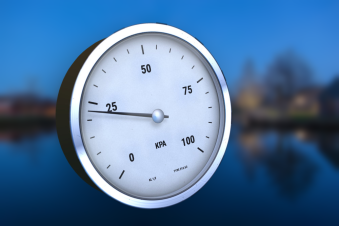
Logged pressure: 22.5 kPa
